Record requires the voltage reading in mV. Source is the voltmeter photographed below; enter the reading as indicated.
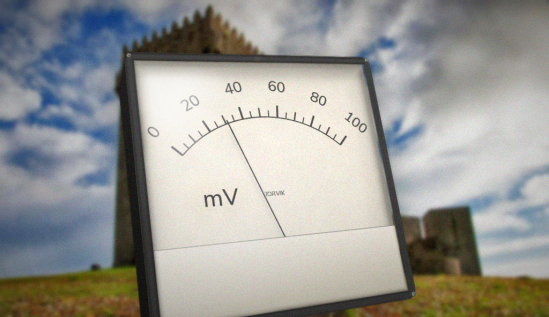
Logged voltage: 30 mV
